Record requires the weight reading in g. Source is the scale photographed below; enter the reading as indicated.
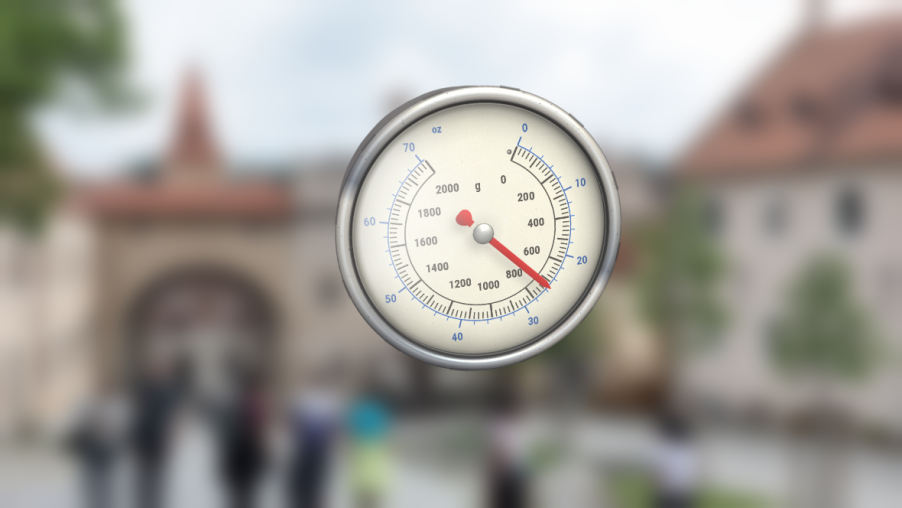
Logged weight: 720 g
